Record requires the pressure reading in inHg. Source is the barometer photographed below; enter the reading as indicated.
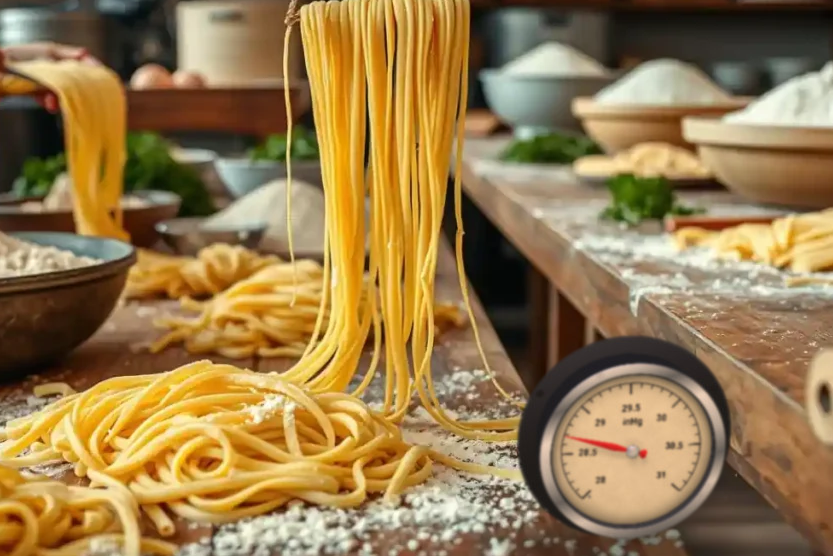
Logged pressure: 28.7 inHg
